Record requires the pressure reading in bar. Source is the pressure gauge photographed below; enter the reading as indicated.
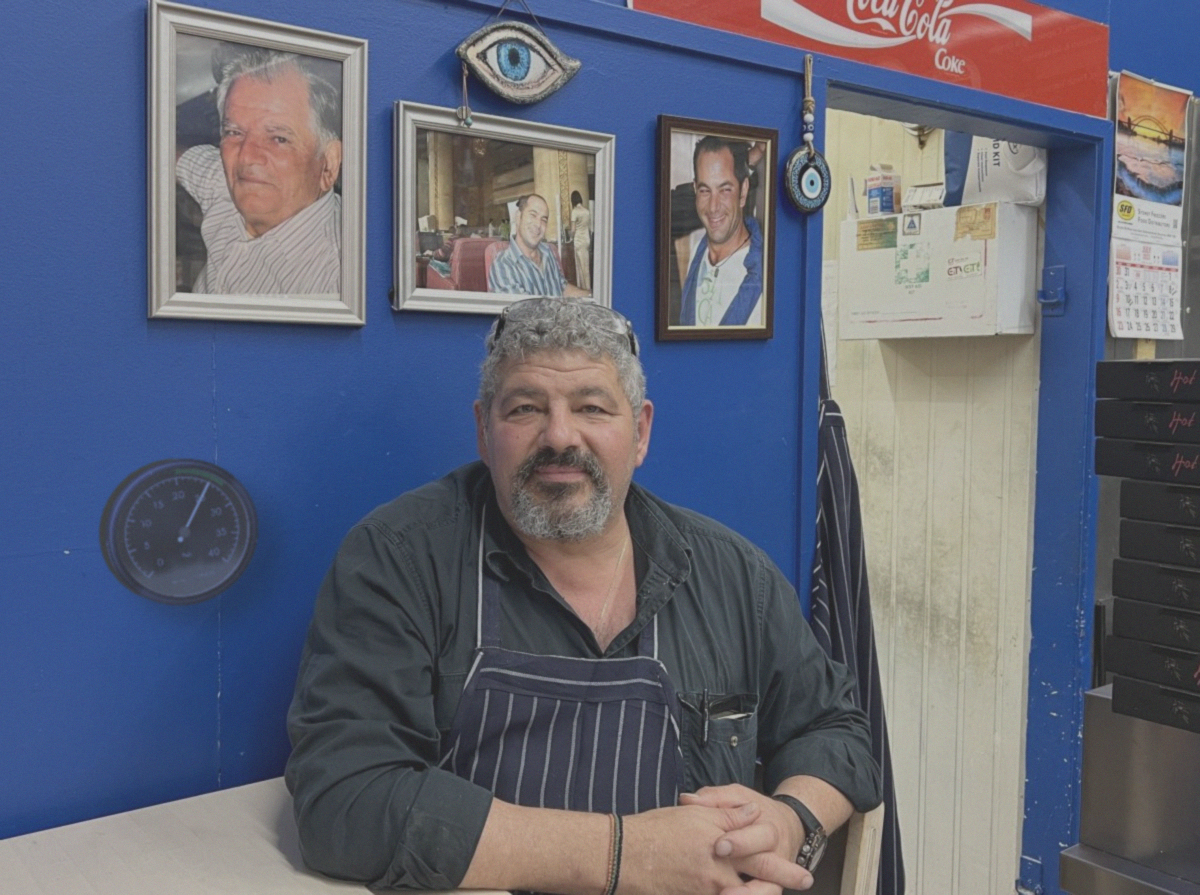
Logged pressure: 25 bar
